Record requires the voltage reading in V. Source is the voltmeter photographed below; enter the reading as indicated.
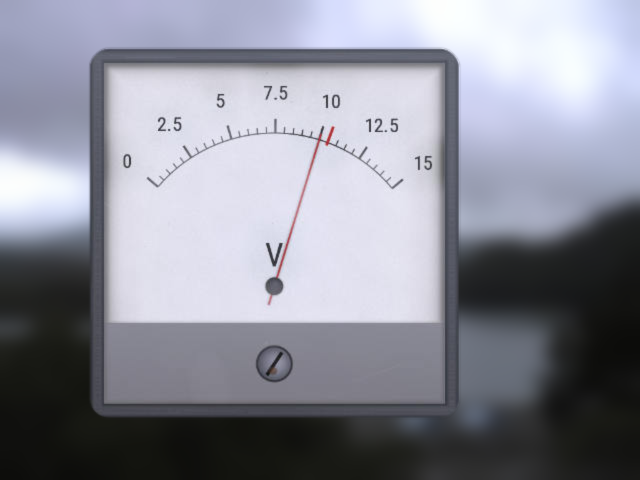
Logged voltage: 10 V
